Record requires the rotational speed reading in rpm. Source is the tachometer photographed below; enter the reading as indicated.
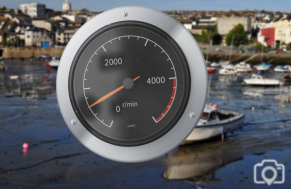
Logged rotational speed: 600 rpm
